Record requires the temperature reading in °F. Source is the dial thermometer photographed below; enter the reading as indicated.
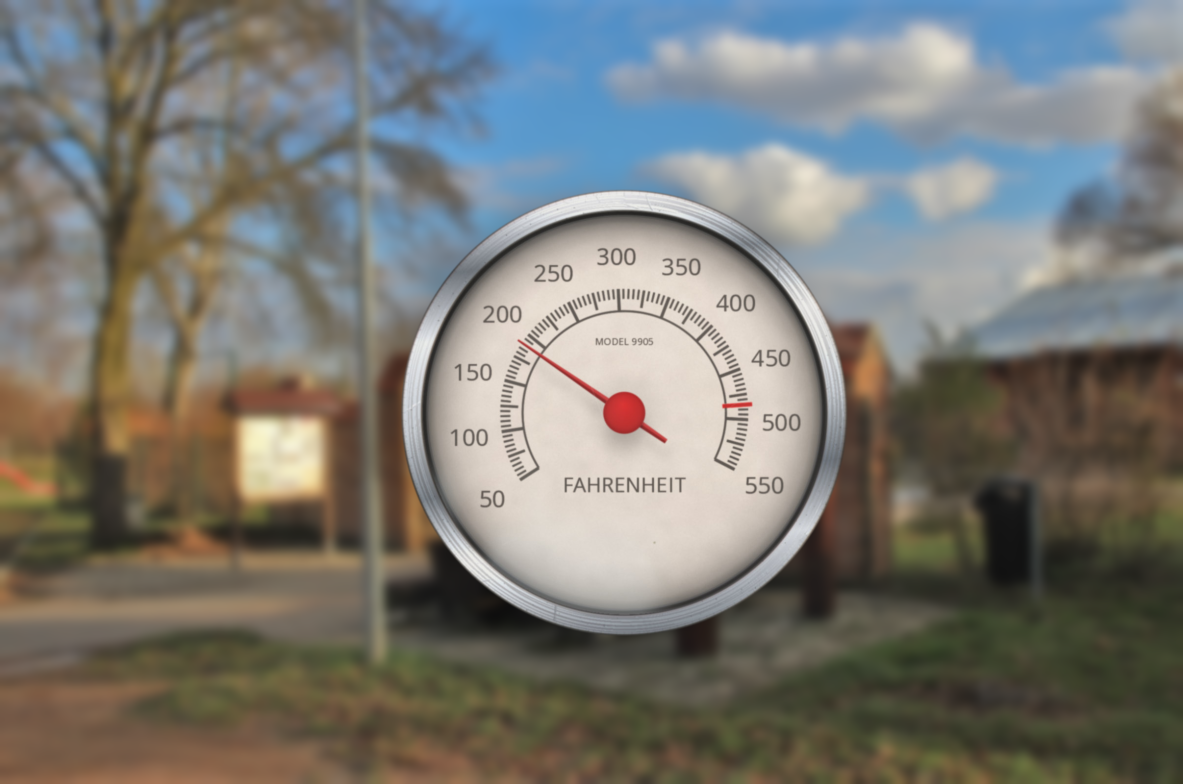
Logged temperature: 190 °F
